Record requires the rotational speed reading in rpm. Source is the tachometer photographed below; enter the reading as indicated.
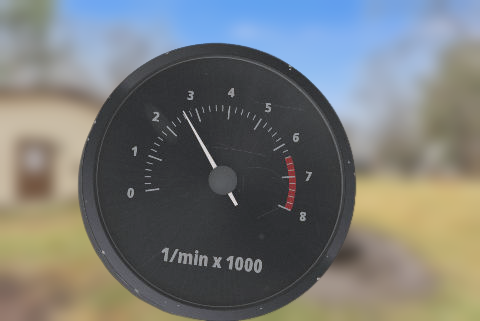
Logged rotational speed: 2600 rpm
